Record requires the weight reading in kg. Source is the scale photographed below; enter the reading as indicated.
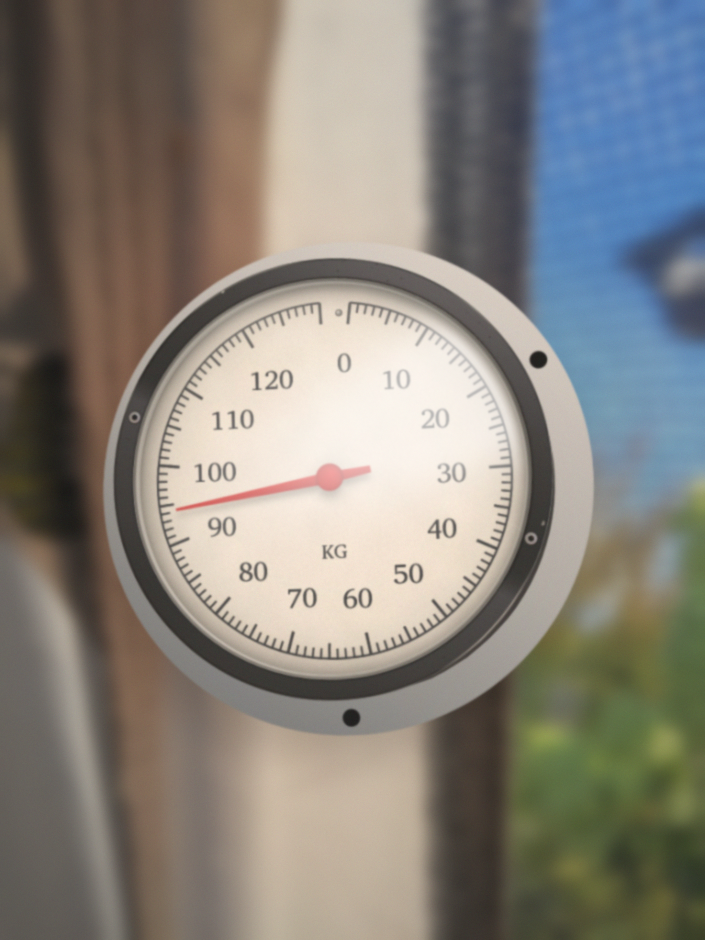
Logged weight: 94 kg
